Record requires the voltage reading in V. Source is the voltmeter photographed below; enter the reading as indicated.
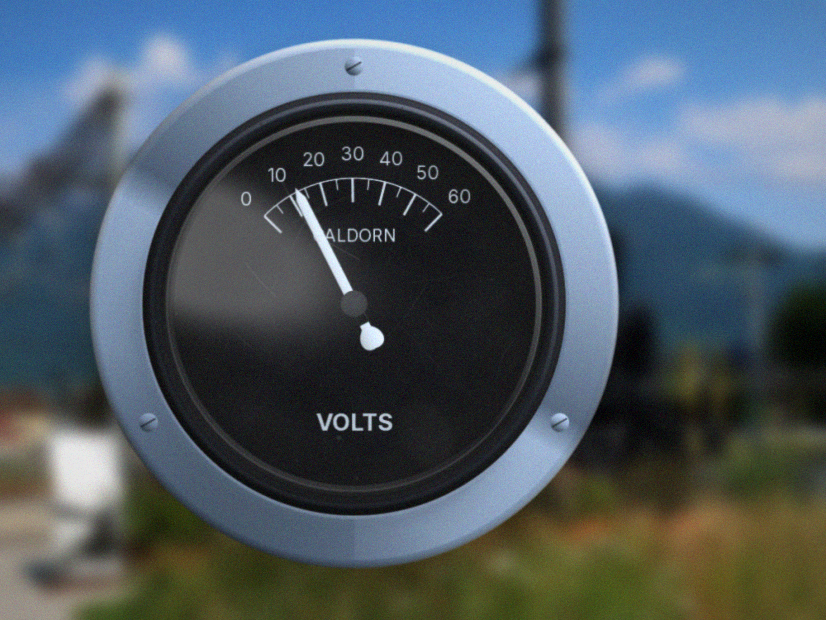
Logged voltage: 12.5 V
